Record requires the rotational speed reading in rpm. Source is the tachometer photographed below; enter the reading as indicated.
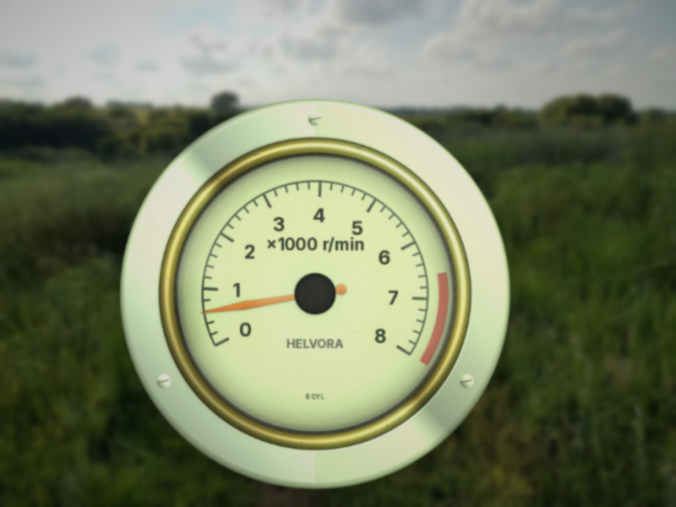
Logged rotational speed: 600 rpm
